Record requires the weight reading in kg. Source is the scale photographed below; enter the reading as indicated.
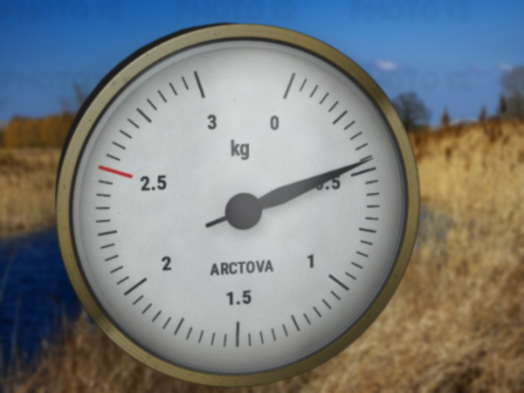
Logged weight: 0.45 kg
